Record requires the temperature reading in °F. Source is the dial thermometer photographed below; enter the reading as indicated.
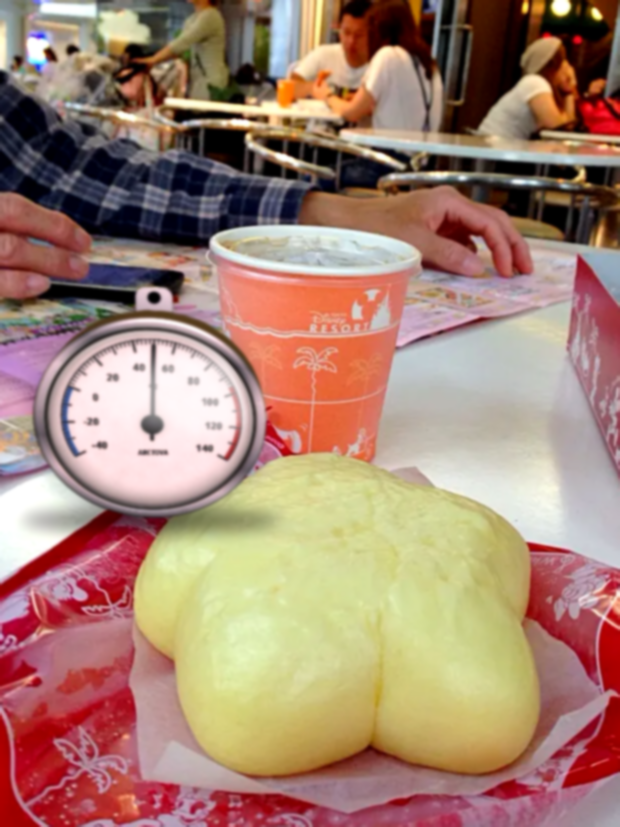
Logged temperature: 50 °F
